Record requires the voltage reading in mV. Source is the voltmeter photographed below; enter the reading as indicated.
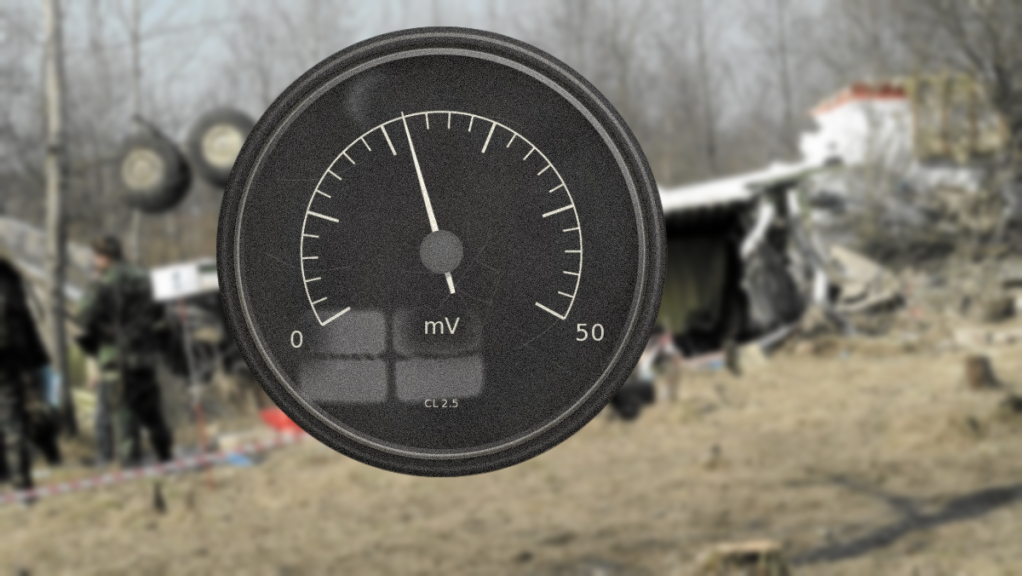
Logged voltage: 22 mV
